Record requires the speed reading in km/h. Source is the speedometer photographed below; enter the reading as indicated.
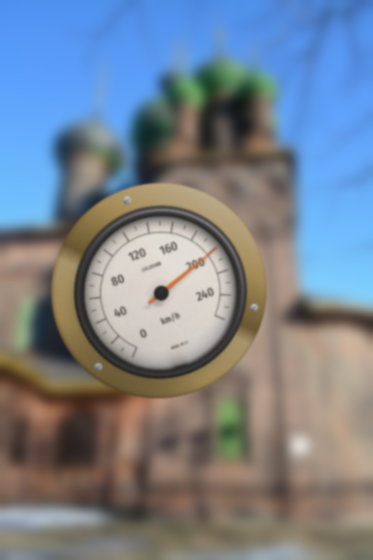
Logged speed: 200 km/h
